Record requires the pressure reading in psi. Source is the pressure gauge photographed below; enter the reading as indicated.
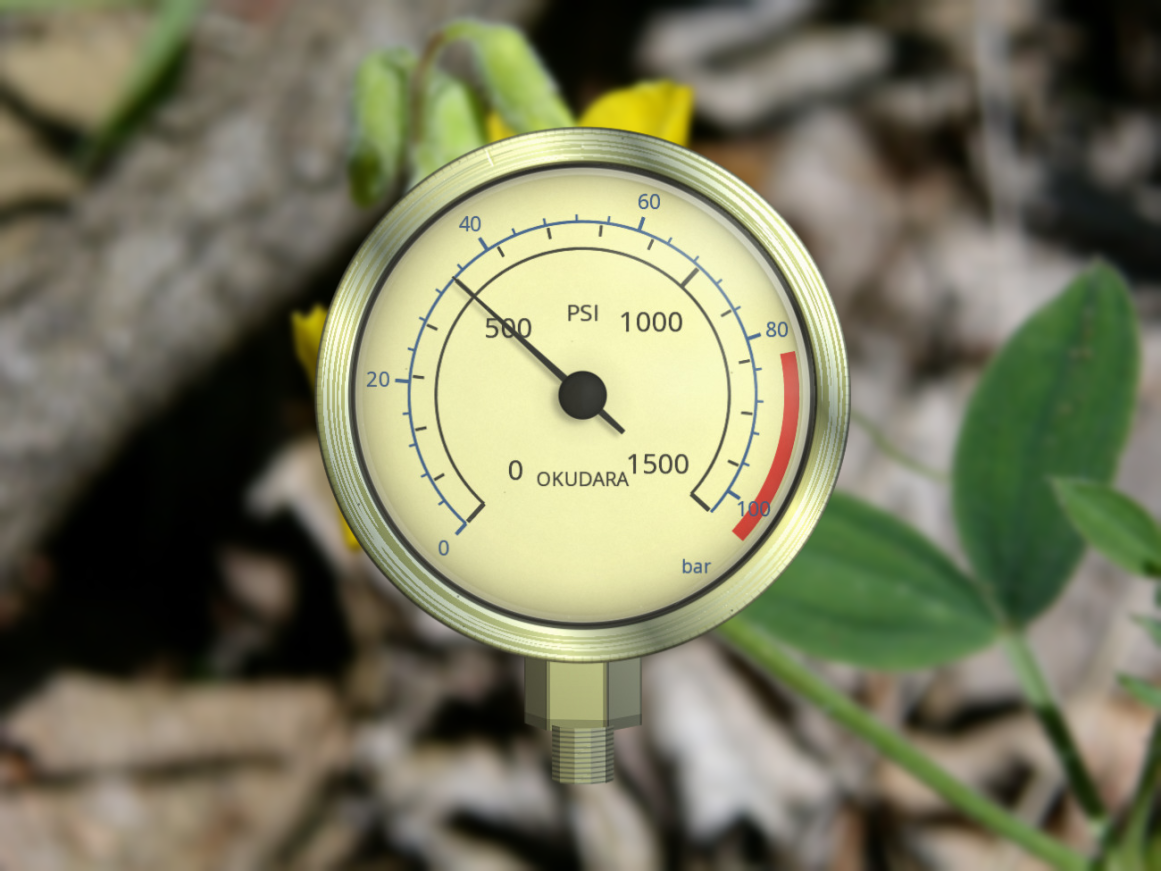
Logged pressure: 500 psi
